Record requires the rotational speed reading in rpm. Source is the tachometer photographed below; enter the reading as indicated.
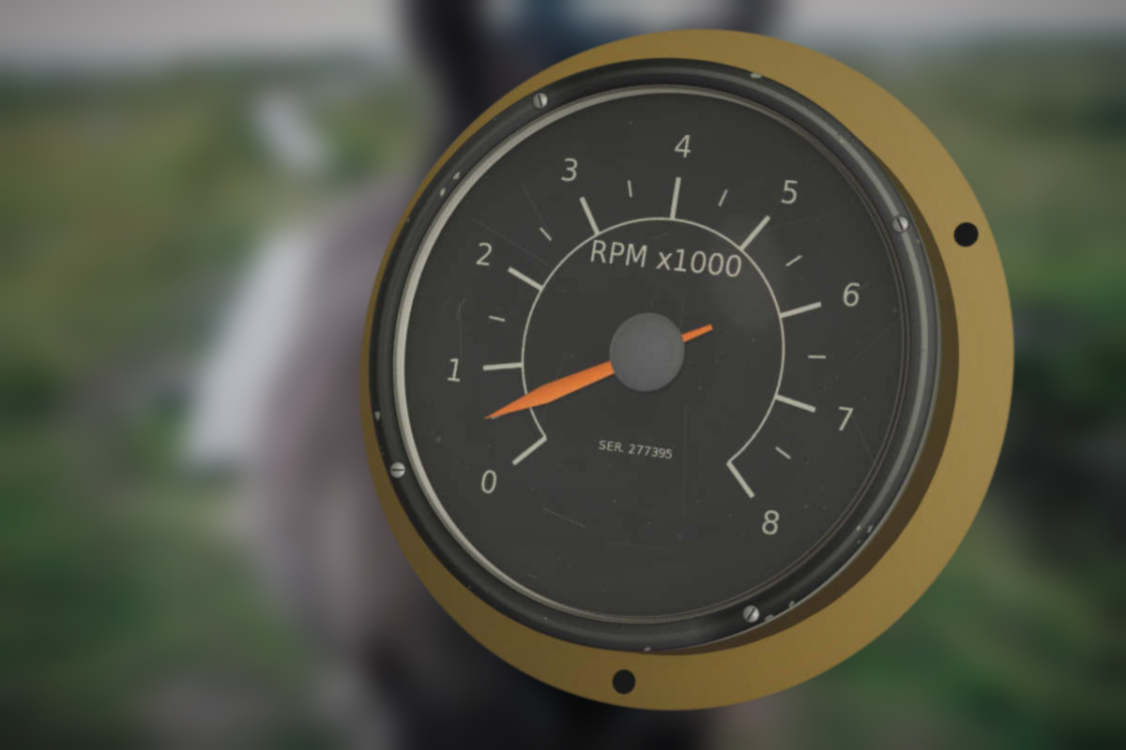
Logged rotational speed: 500 rpm
